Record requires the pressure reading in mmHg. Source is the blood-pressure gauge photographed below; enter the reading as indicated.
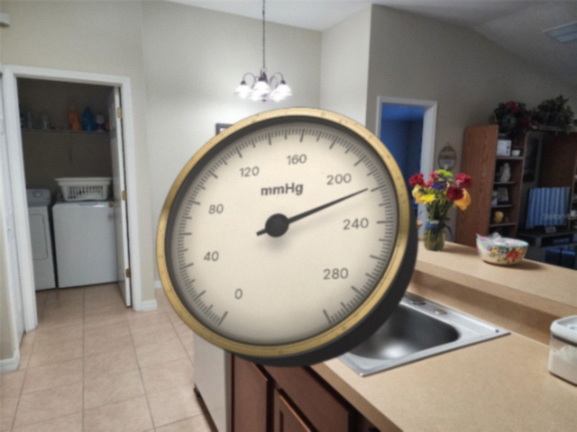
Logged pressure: 220 mmHg
